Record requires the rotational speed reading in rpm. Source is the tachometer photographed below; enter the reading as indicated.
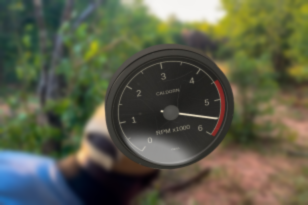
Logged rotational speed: 5500 rpm
